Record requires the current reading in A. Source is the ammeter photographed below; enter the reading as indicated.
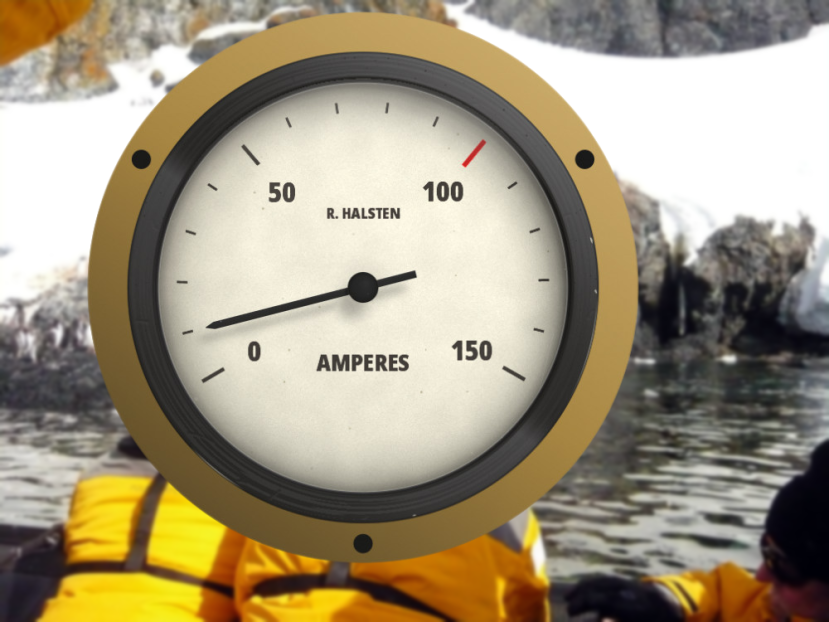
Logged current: 10 A
